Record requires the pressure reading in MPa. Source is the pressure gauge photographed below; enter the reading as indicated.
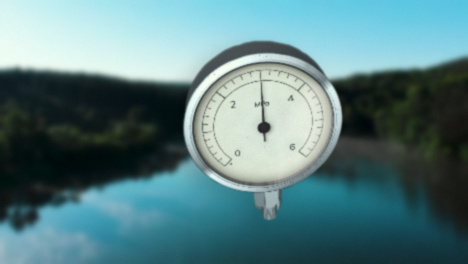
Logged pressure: 3 MPa
